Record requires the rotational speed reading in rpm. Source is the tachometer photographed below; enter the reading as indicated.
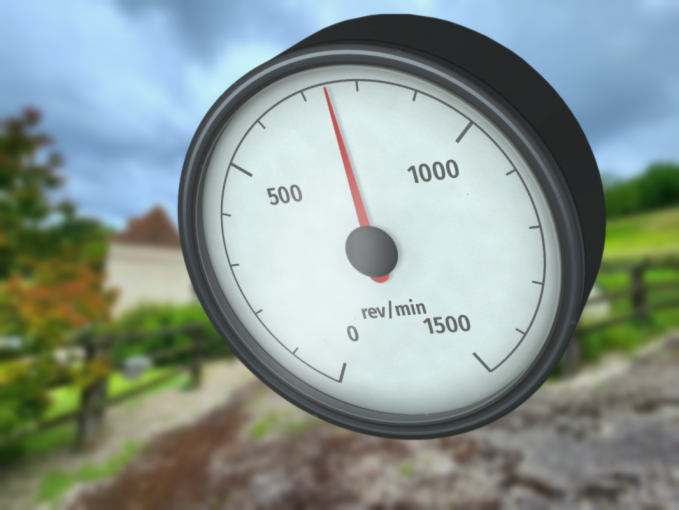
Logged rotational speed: 750 rpm
